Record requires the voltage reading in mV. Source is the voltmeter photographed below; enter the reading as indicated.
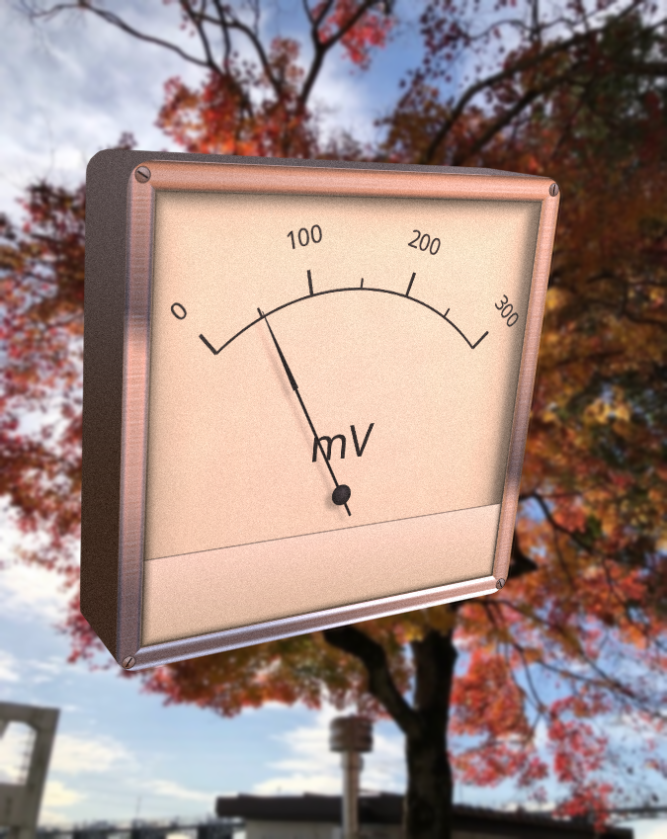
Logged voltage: 50 mV
